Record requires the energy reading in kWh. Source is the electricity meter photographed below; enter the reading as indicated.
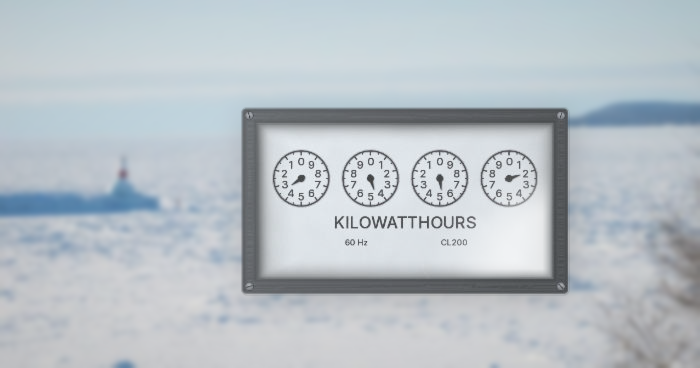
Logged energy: 3452 kWh
